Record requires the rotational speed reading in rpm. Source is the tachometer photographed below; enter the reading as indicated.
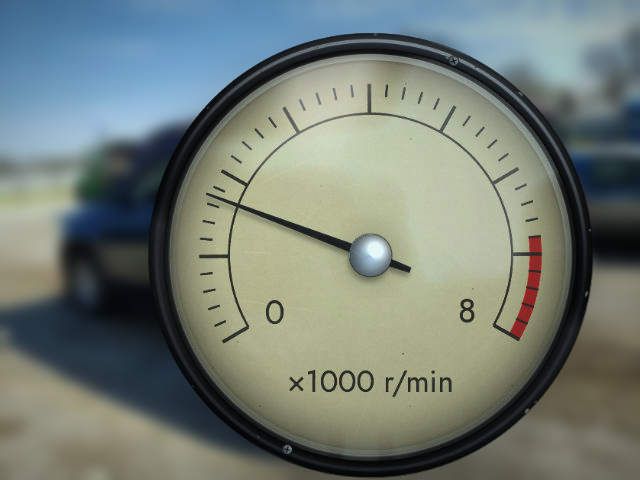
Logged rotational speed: 1700 rpm
